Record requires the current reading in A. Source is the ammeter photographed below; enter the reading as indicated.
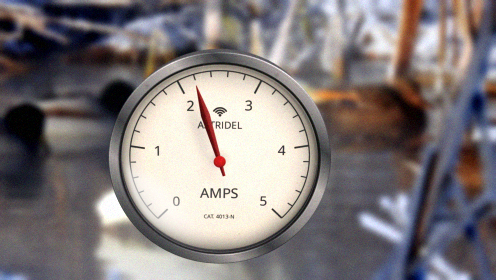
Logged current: 2.2 A
